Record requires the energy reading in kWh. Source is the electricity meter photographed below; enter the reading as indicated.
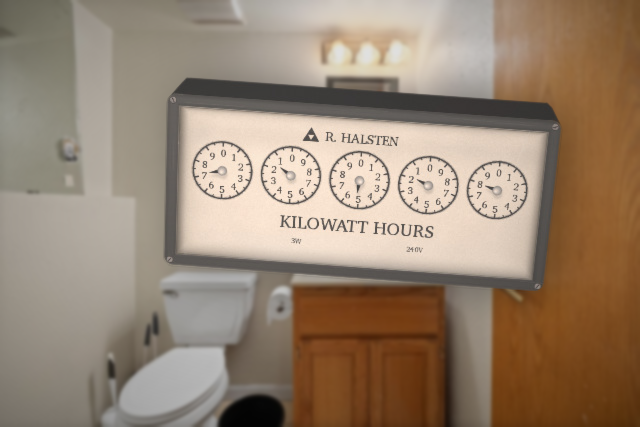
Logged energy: 71518 kWh
